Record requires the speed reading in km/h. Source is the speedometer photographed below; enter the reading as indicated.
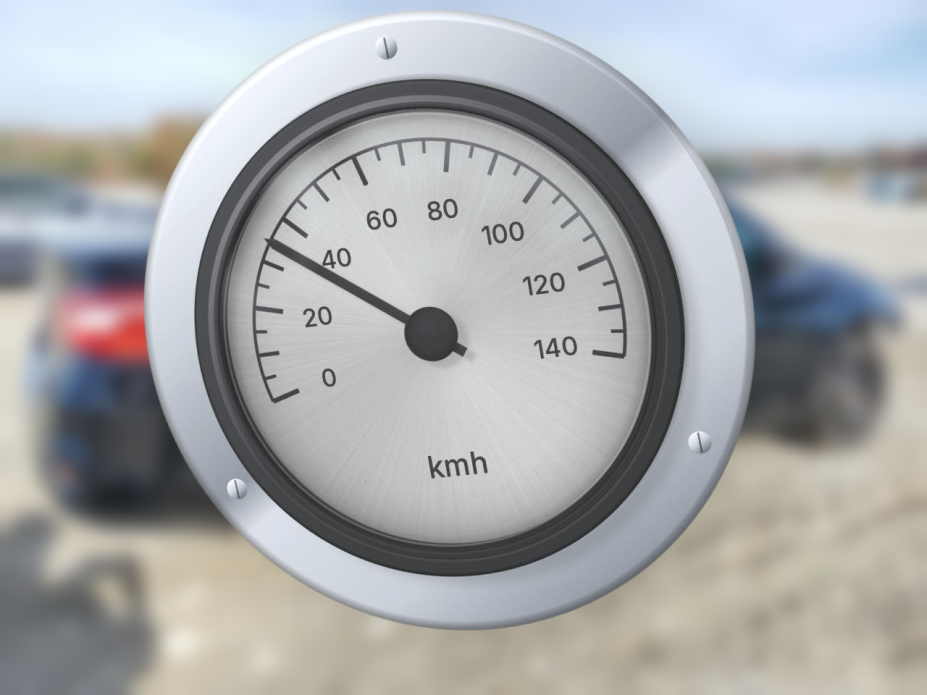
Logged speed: 35 km/h
